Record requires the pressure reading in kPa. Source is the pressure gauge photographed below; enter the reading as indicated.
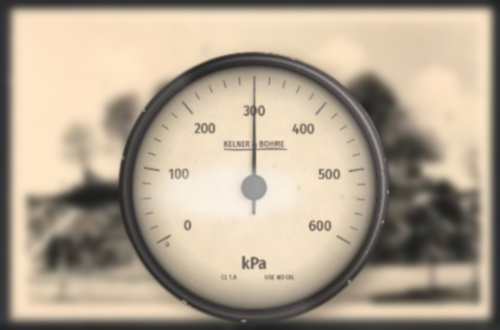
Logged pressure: 300 kPa
